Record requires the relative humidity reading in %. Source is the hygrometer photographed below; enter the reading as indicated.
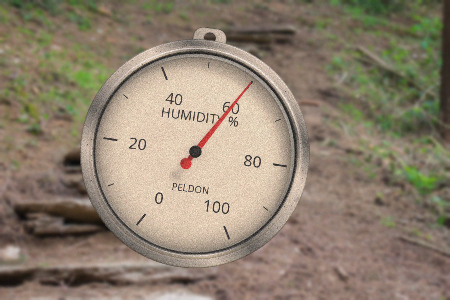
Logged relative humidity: 60 %
